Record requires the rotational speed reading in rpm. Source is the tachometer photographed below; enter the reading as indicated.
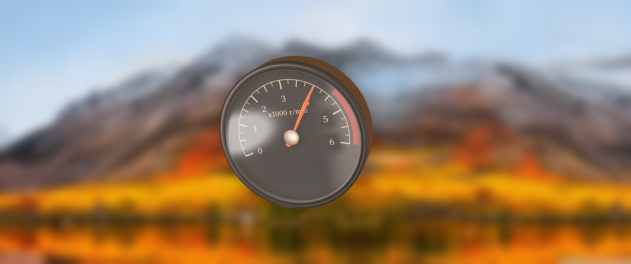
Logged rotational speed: 4000 rpm
